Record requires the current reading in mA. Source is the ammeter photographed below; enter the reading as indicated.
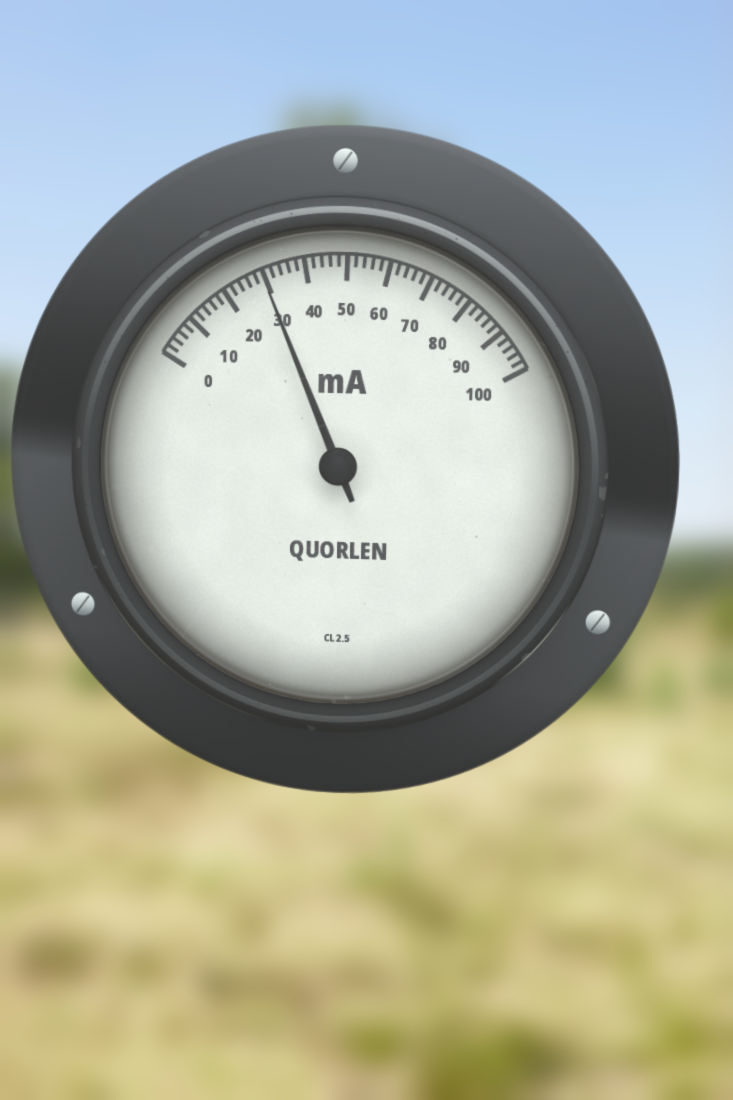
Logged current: 30 mA
